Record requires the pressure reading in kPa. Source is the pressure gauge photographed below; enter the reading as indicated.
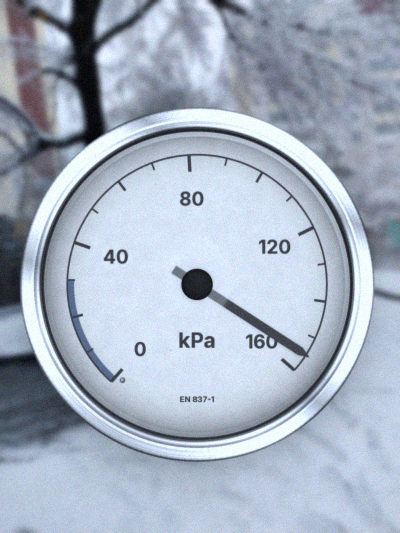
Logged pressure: 155 kPa
